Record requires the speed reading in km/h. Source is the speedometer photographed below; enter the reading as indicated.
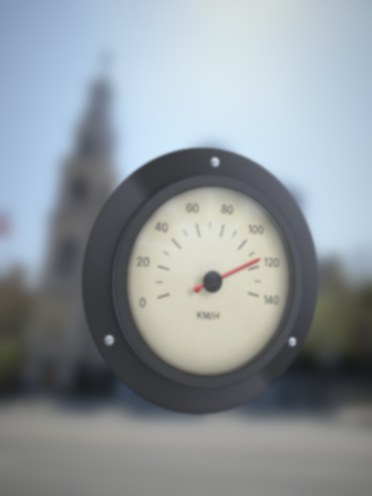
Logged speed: 115 km/h
